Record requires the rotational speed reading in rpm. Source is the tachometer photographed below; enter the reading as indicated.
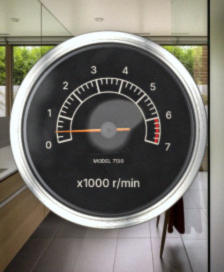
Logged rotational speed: 400 rpm
